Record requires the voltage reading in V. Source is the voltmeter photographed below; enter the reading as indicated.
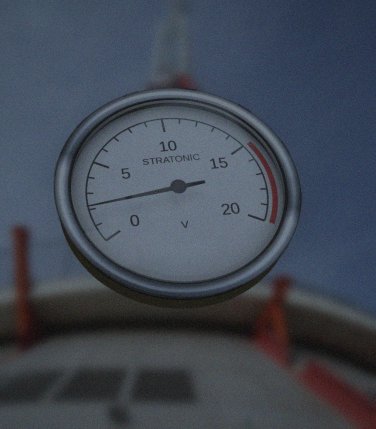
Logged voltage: 2 V
